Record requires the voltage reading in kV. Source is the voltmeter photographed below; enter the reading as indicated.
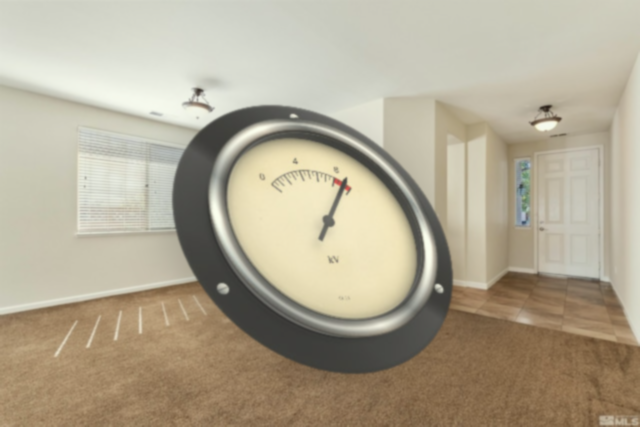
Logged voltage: 9 kV
